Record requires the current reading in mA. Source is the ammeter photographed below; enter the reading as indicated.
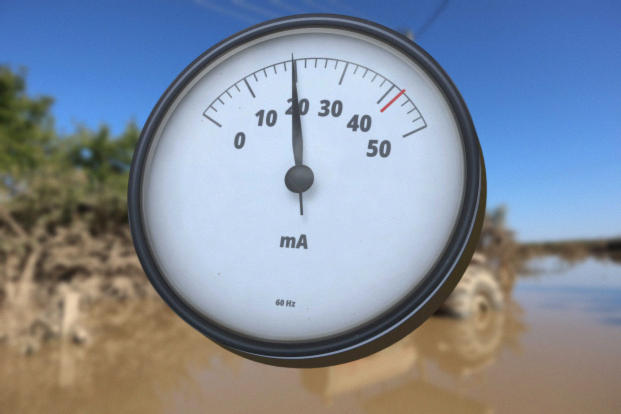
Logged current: 20 mA
